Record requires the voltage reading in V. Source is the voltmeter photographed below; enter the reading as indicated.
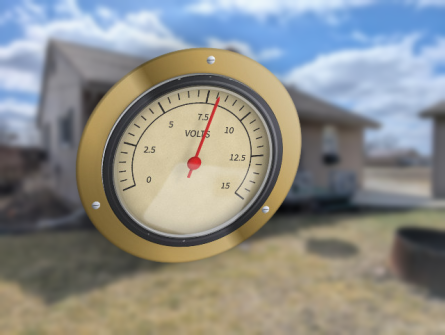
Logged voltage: 8 V
